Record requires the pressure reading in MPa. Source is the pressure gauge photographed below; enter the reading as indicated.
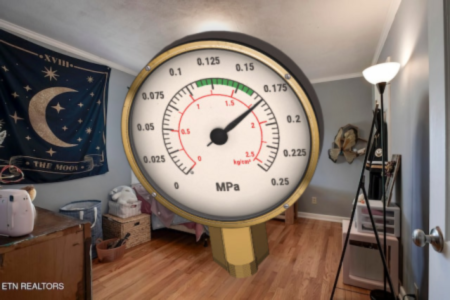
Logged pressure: 0.175 MPa
